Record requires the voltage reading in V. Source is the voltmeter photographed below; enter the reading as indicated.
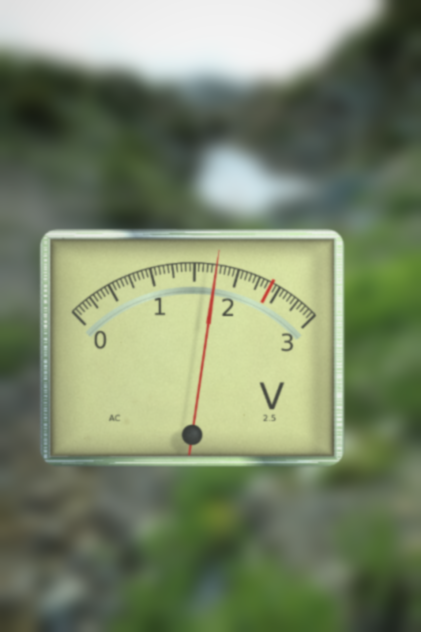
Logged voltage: 1.75 V
